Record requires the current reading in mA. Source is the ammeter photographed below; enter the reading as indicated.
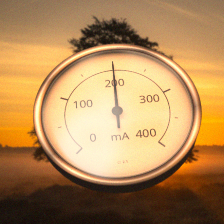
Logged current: 200 mA
